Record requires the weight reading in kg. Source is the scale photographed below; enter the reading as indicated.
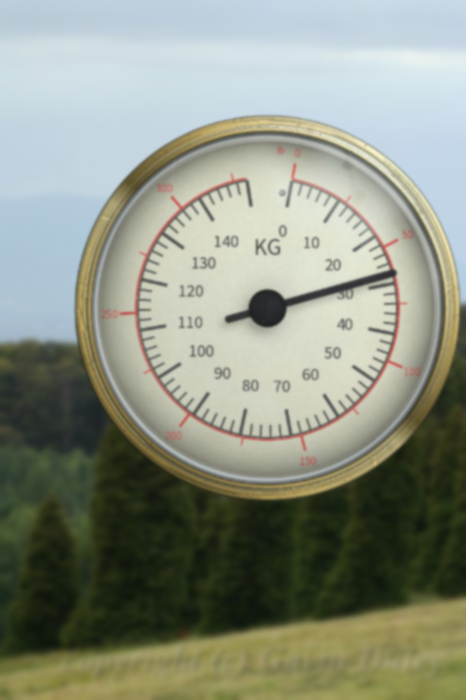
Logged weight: 28 kg
